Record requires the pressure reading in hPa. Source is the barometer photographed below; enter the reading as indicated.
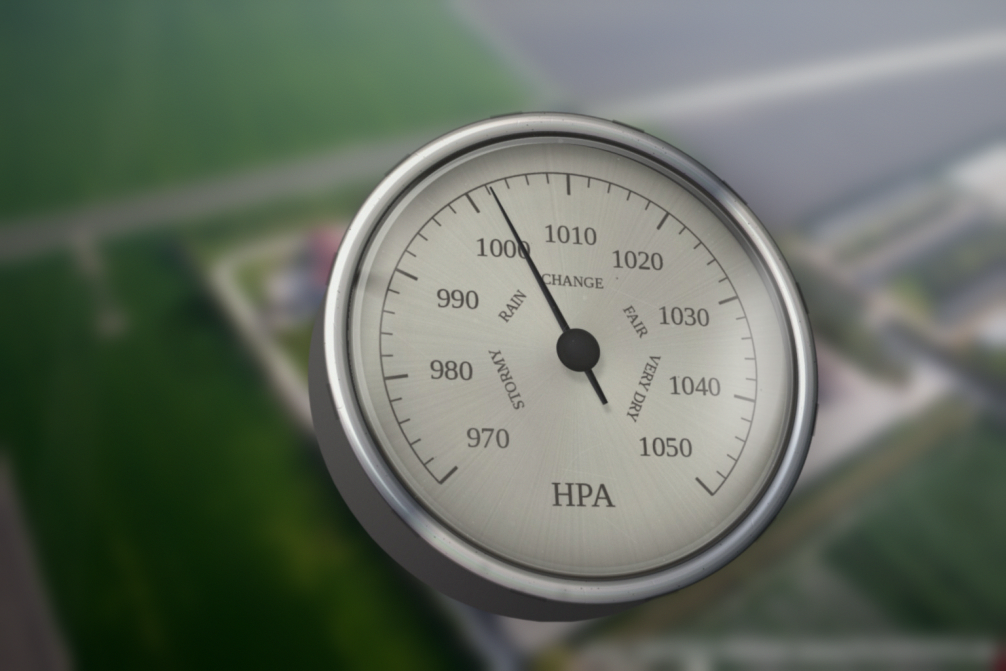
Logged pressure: 1002 hPa
